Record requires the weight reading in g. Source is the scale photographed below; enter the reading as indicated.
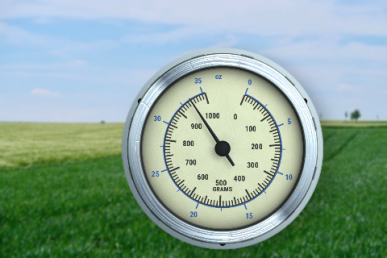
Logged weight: 950 g
